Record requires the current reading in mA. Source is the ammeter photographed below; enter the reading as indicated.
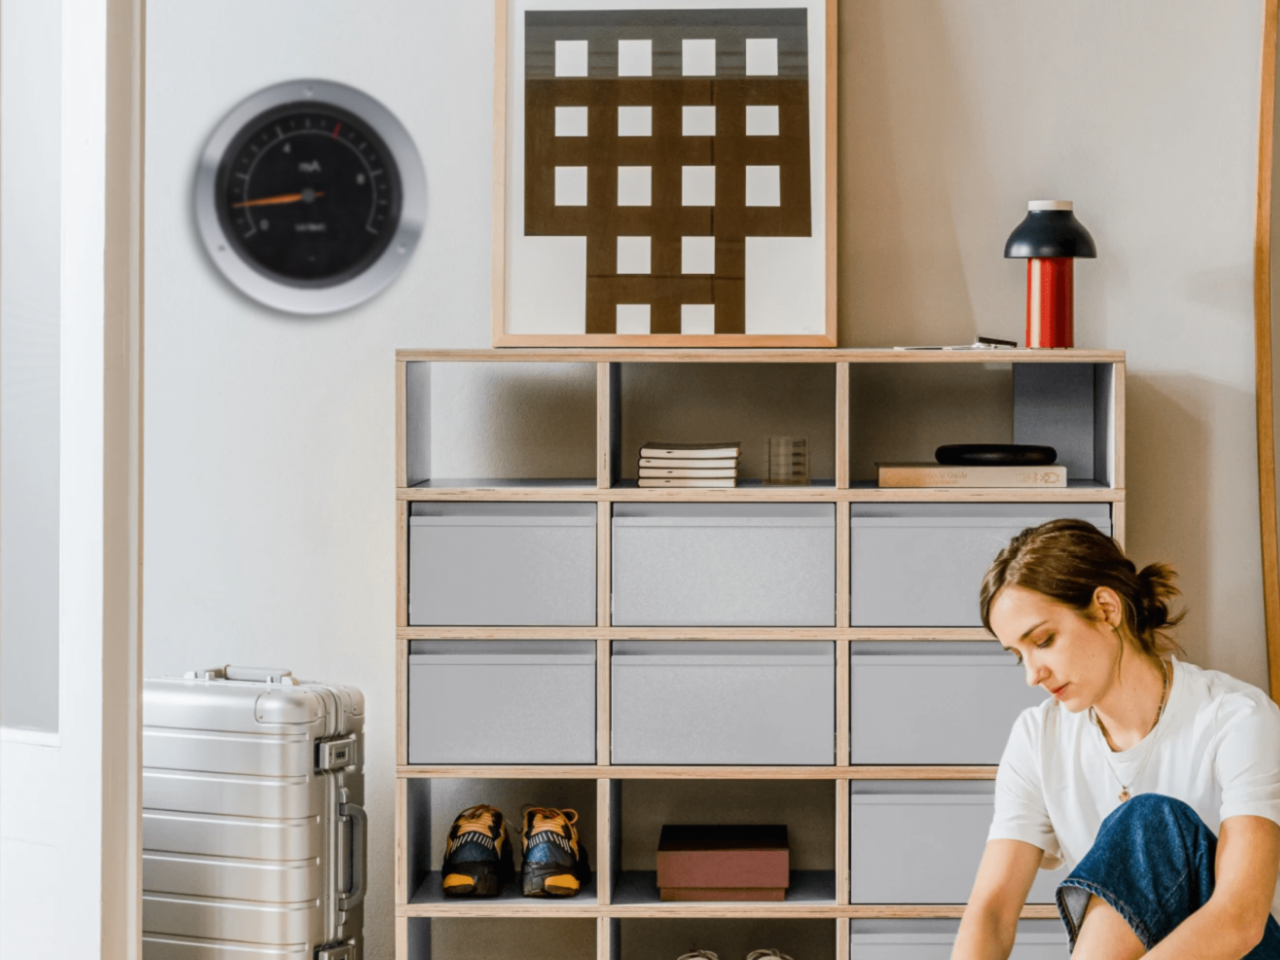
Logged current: 1 mA
